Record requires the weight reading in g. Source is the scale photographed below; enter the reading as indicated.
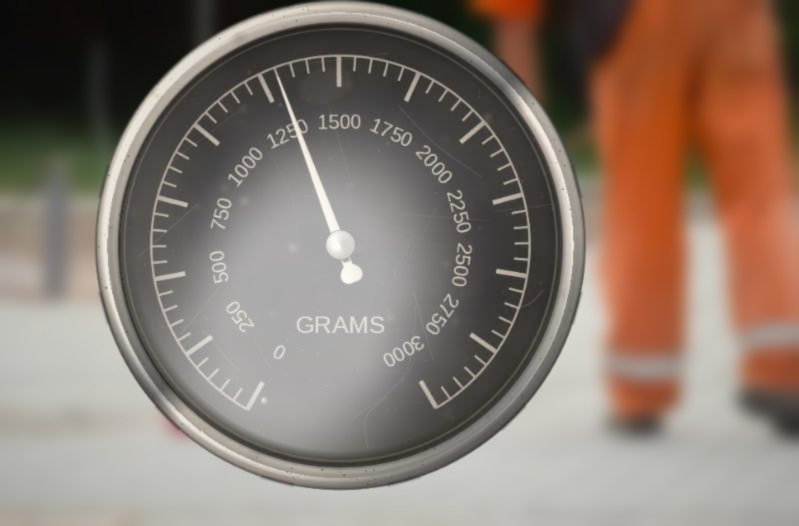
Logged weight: 1300 g
